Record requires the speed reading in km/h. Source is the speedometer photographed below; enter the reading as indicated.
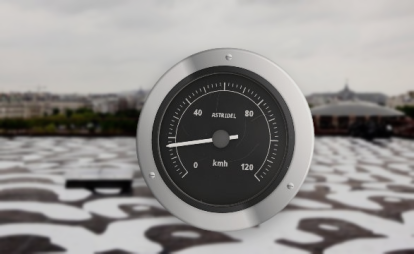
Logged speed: 16 km/h
